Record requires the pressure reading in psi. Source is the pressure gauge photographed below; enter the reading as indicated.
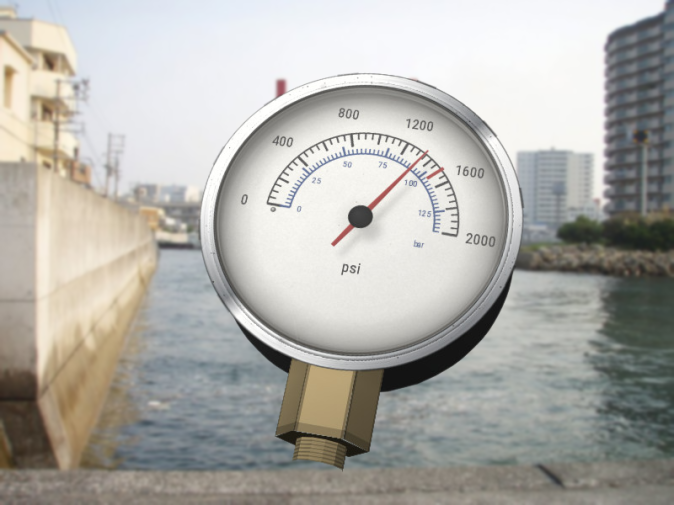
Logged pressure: 1350 psi
